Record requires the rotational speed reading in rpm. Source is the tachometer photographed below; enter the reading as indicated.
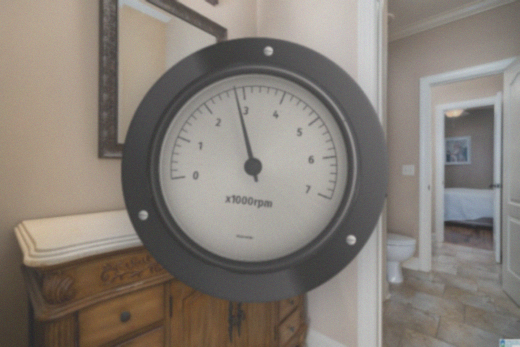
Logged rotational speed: 2800 rpm
